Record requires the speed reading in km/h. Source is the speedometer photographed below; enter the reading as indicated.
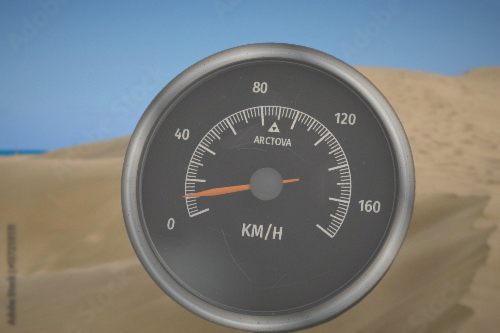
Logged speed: 10 km/h
